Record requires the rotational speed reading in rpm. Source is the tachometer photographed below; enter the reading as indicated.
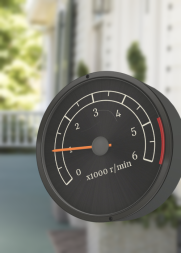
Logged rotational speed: 1000 rpm
